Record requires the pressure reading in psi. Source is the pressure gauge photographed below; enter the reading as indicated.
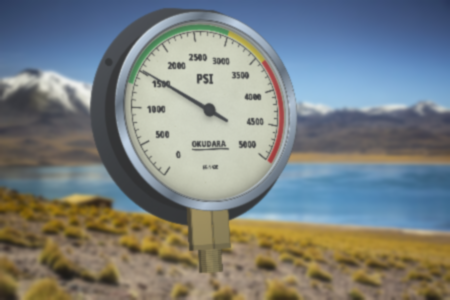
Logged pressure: 1500 psi
